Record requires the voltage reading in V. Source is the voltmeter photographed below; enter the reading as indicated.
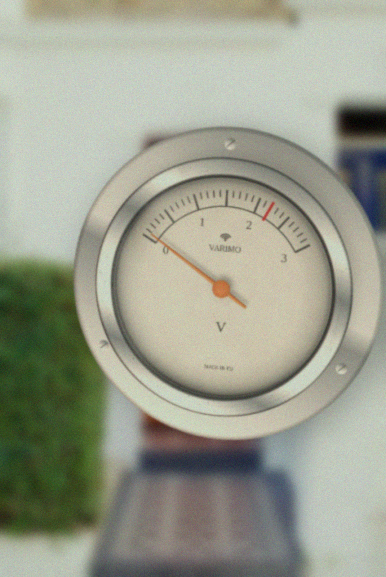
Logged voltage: 0.1 V
